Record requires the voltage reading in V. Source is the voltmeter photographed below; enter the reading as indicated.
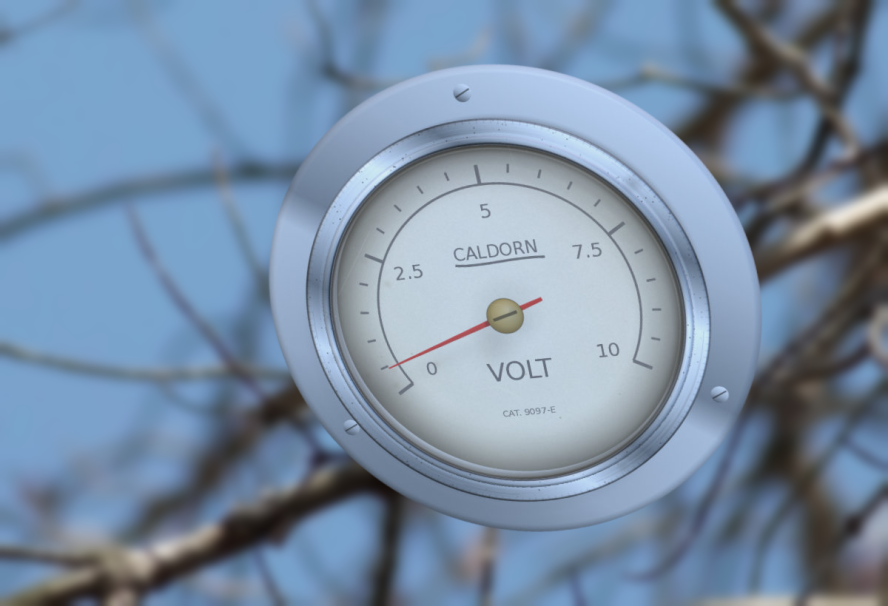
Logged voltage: 0.5 V
